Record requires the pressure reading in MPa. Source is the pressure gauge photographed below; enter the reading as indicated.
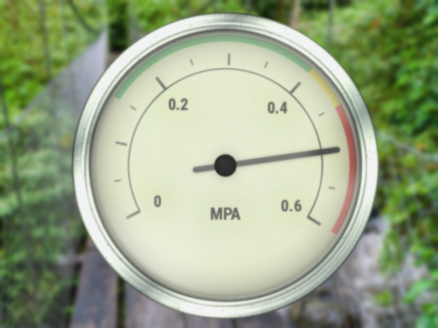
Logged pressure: 0.5 MPa
